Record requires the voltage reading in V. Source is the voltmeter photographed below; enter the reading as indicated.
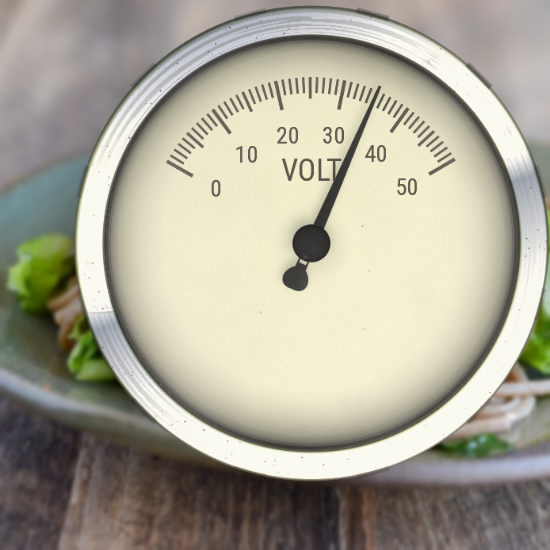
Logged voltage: 35 V
